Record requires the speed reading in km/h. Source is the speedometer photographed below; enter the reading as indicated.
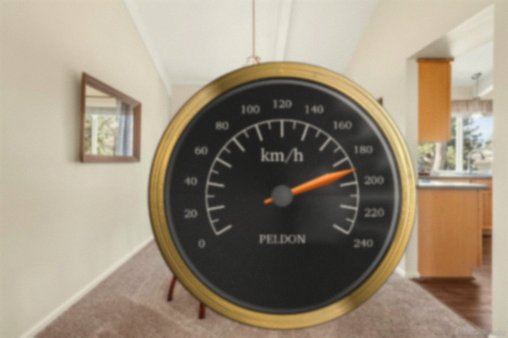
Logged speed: 190 km/h
